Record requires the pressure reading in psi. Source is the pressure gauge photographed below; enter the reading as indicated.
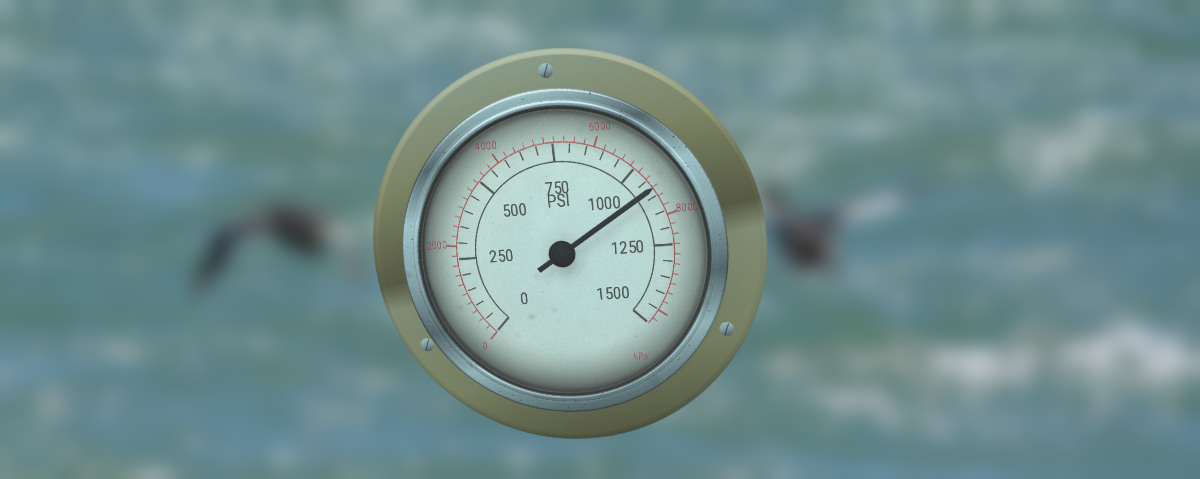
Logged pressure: 1075 psi
